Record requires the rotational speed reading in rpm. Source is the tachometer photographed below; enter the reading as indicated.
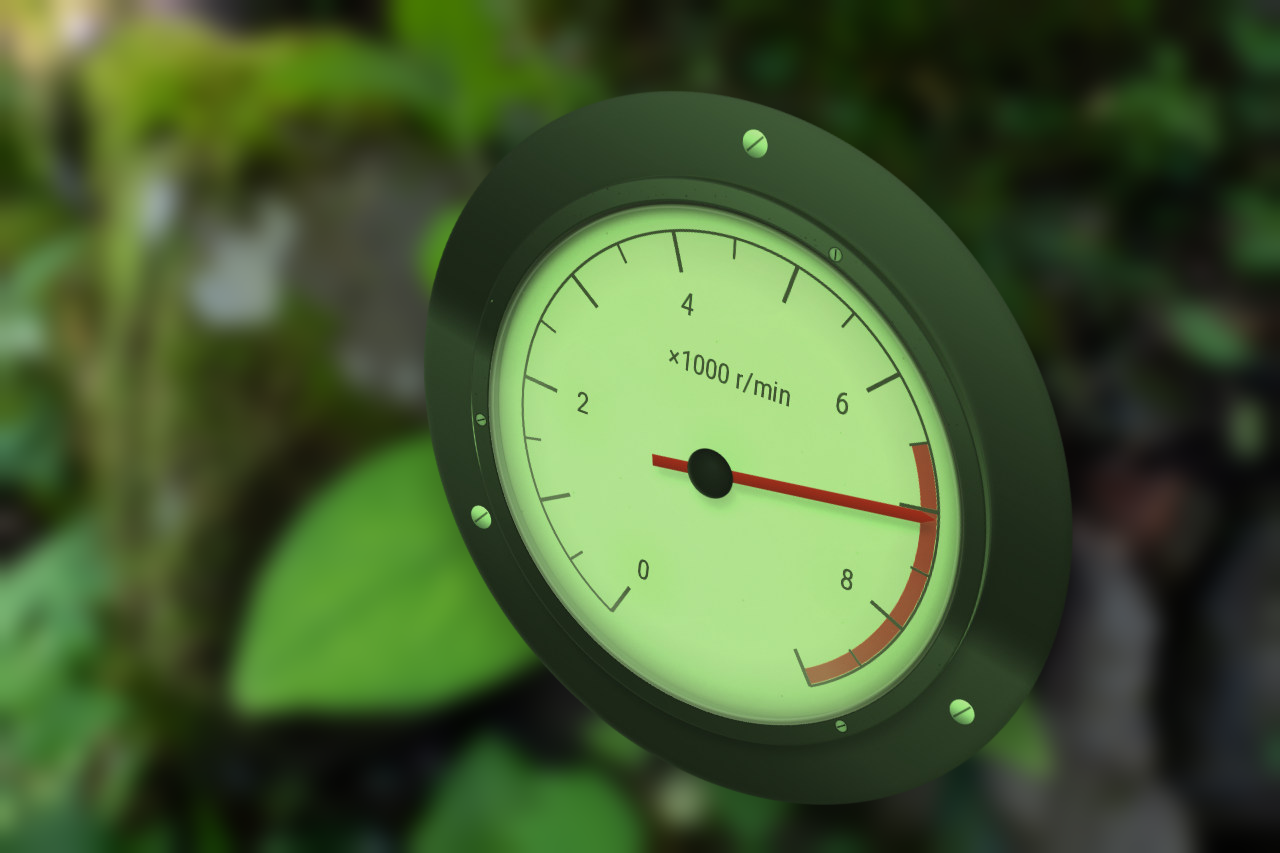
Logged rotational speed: 7000 rpm
